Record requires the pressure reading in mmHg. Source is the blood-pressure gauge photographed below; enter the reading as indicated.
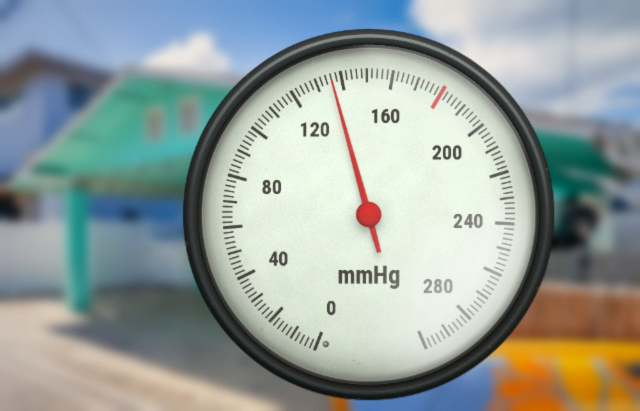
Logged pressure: 136 mmHg
